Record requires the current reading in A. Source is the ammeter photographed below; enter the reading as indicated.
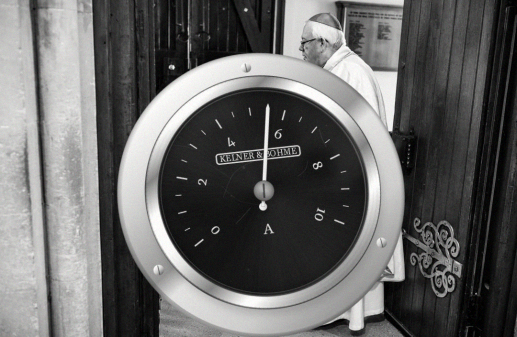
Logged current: 5.5 A
